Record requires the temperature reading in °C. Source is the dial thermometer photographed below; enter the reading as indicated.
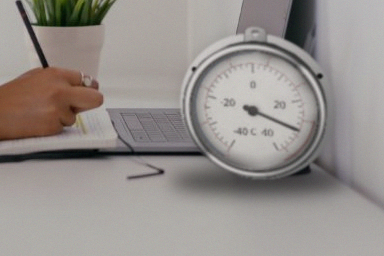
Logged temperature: 30 °C
